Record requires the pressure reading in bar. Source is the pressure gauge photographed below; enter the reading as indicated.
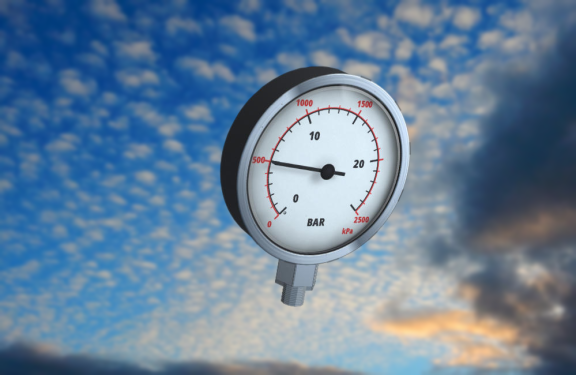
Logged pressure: 5 bar
